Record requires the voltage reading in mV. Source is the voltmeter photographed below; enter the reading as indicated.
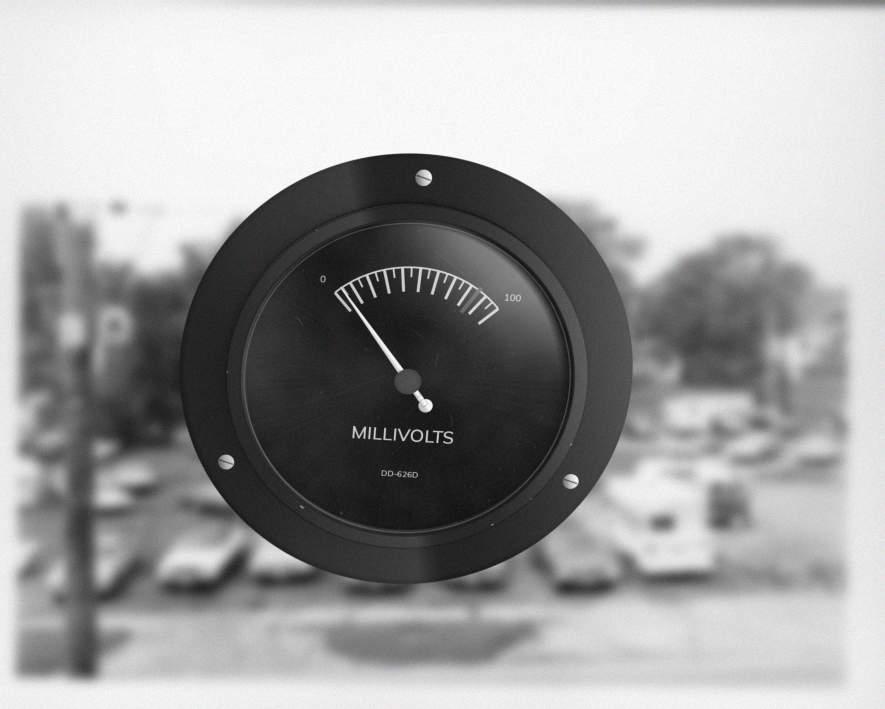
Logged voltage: 5 mV
